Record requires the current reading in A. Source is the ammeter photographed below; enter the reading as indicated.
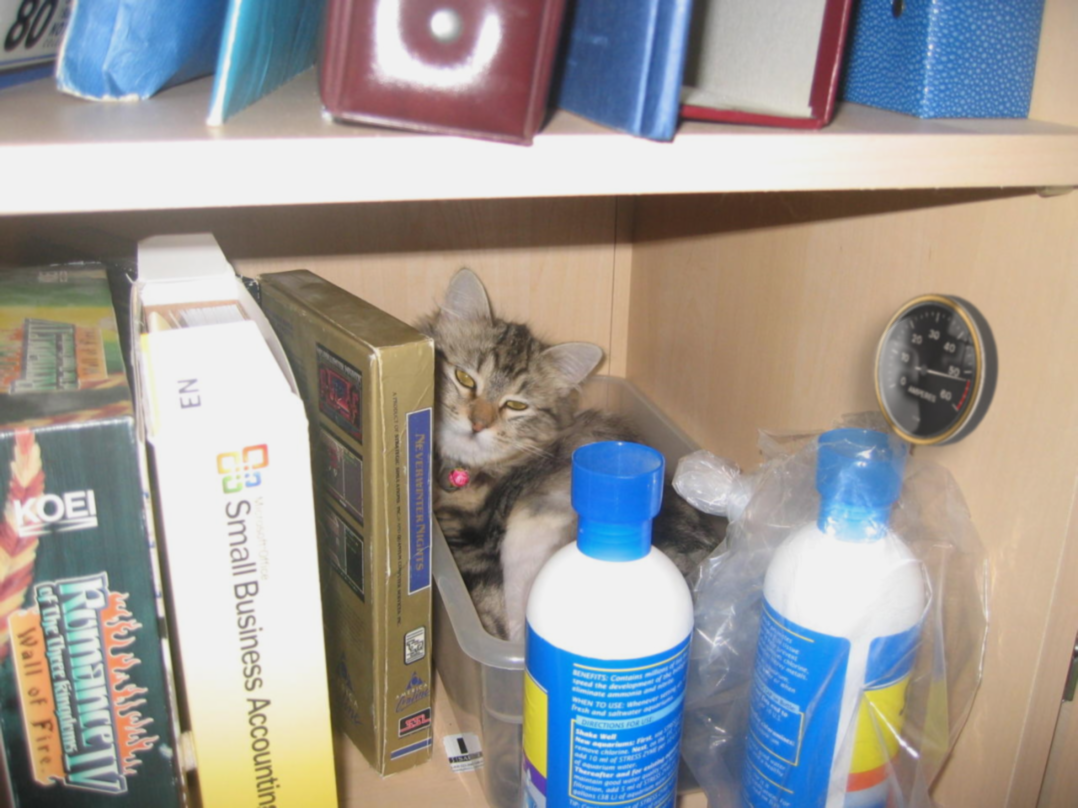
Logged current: 52 A
